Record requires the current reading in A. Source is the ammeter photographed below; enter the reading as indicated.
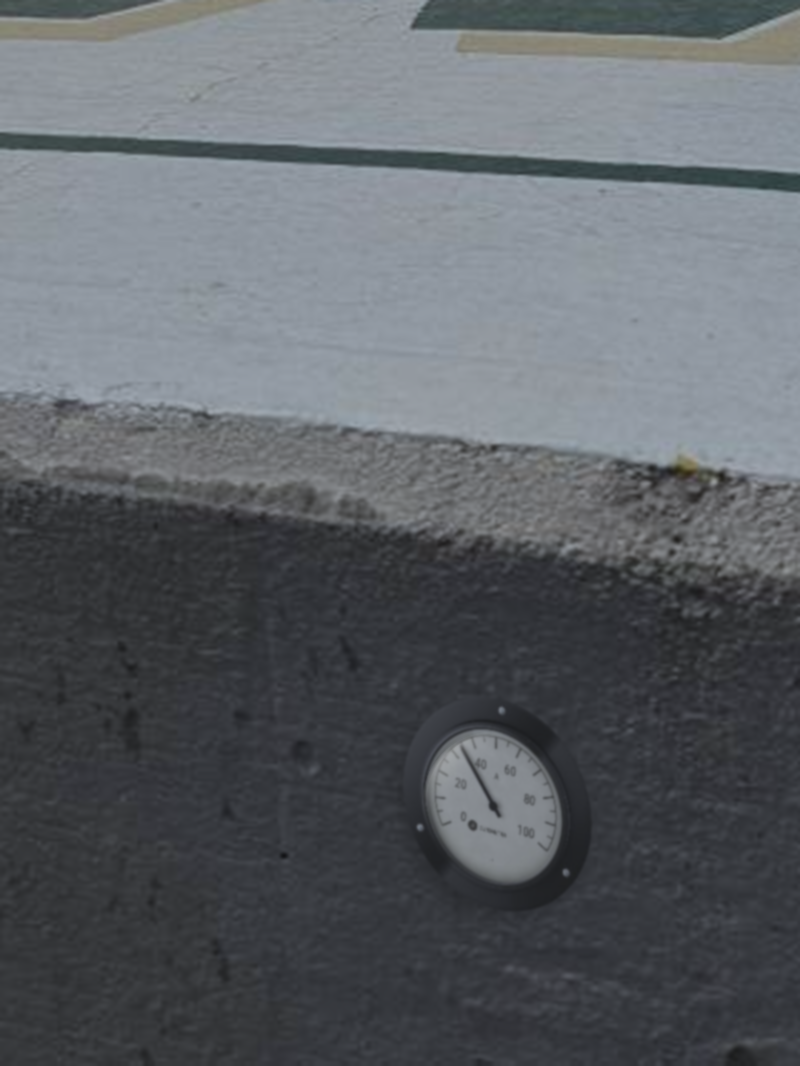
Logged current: 35 A
